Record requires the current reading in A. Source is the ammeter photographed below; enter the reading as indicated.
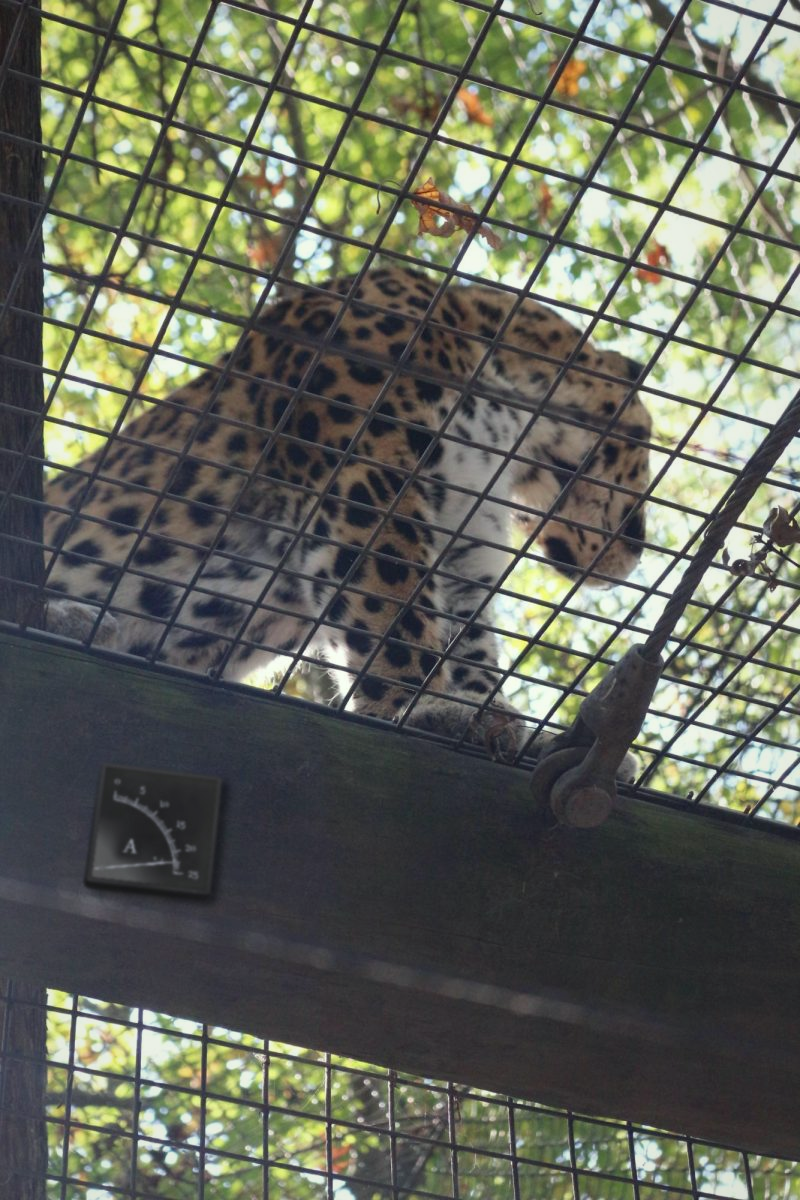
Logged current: 22.5 A
